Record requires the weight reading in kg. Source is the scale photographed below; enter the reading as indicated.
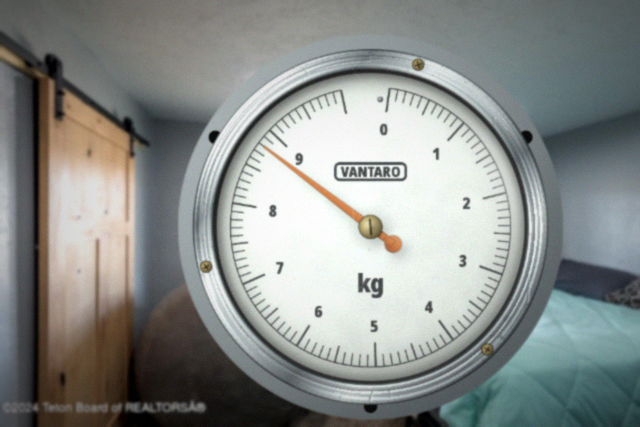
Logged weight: 8.8 kg
